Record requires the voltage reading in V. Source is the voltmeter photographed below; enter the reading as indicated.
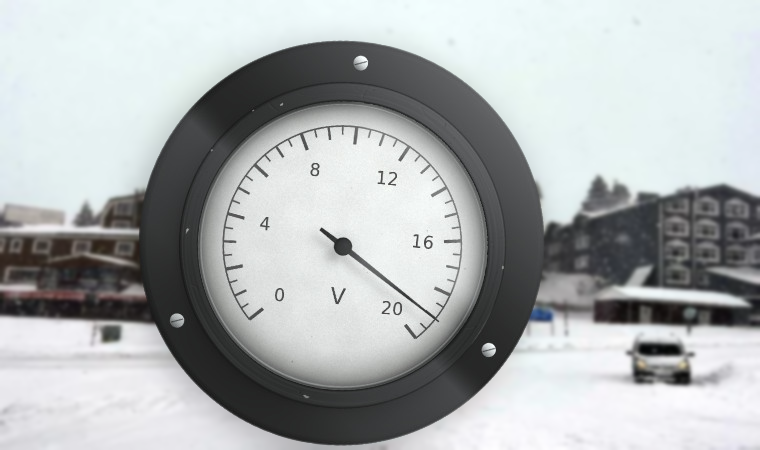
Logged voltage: 19 V
